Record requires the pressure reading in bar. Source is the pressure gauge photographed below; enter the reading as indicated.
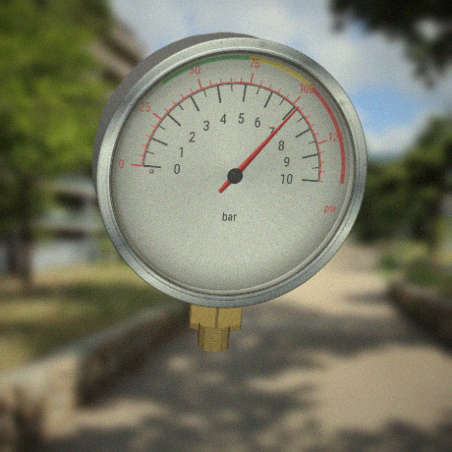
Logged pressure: 7 bar
